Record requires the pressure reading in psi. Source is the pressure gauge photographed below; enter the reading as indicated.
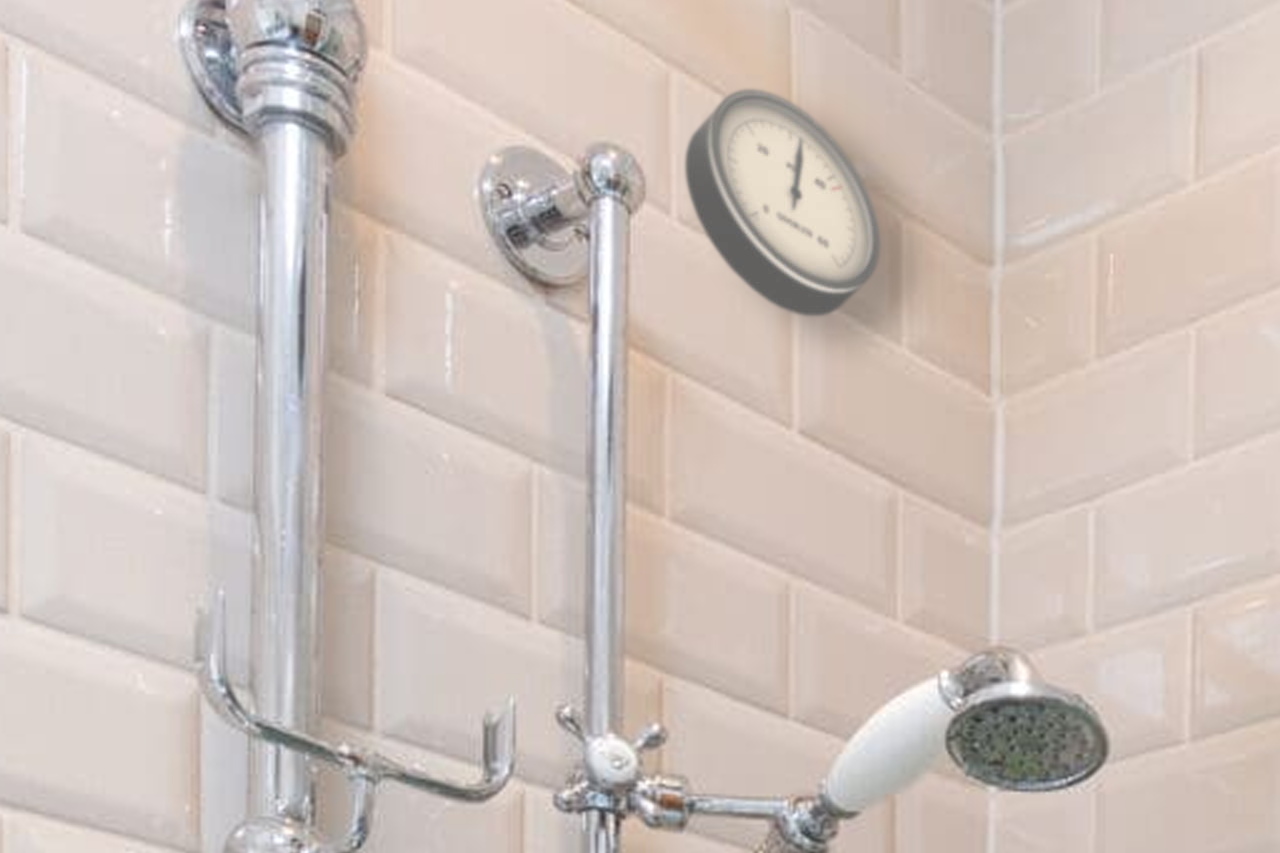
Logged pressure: 32 psi
